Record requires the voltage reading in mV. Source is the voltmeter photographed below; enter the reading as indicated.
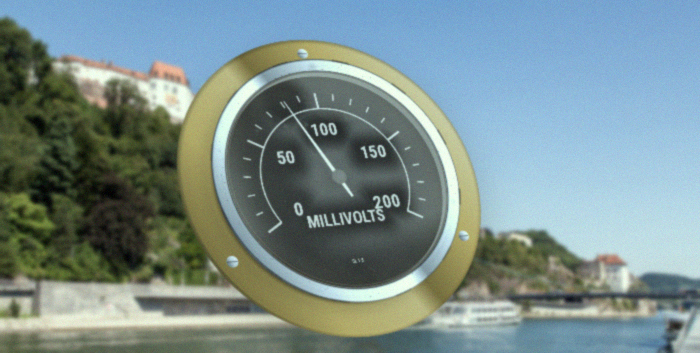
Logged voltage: 80 mV
